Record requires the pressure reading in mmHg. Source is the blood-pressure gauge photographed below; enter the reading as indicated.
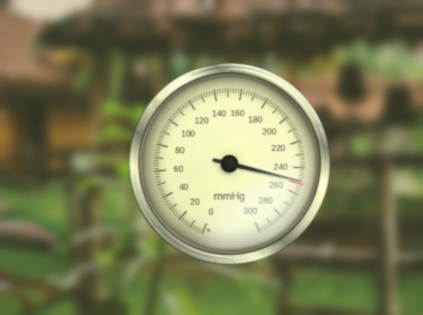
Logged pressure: 250 mmHg
